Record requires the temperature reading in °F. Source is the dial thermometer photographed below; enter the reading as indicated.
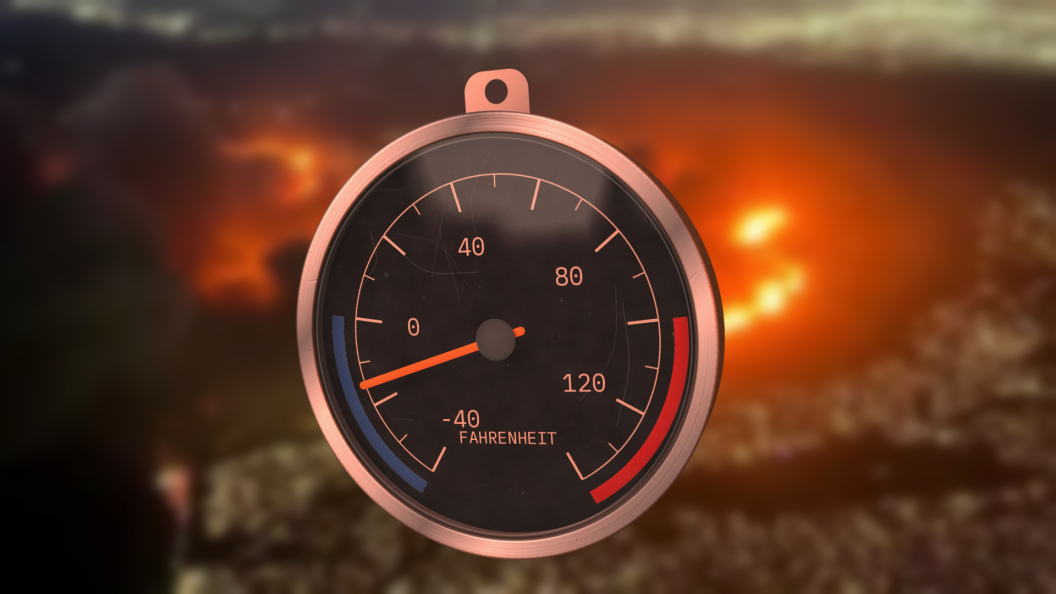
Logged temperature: -15 °F
